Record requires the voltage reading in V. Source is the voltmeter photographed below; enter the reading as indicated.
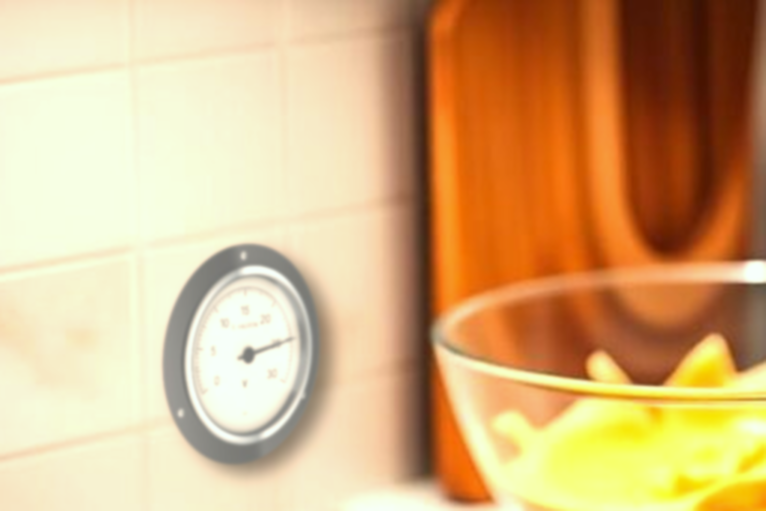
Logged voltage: 25 V
